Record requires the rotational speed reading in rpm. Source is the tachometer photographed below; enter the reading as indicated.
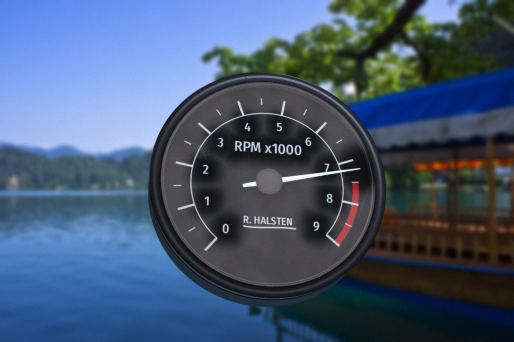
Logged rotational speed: 7250 rpm
